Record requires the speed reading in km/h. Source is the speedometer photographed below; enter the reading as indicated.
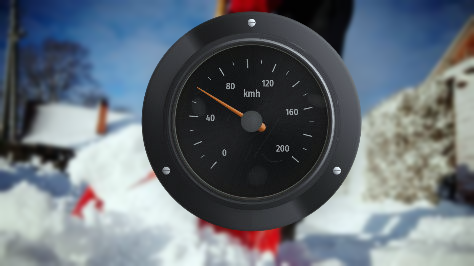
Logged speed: 60 km/h
